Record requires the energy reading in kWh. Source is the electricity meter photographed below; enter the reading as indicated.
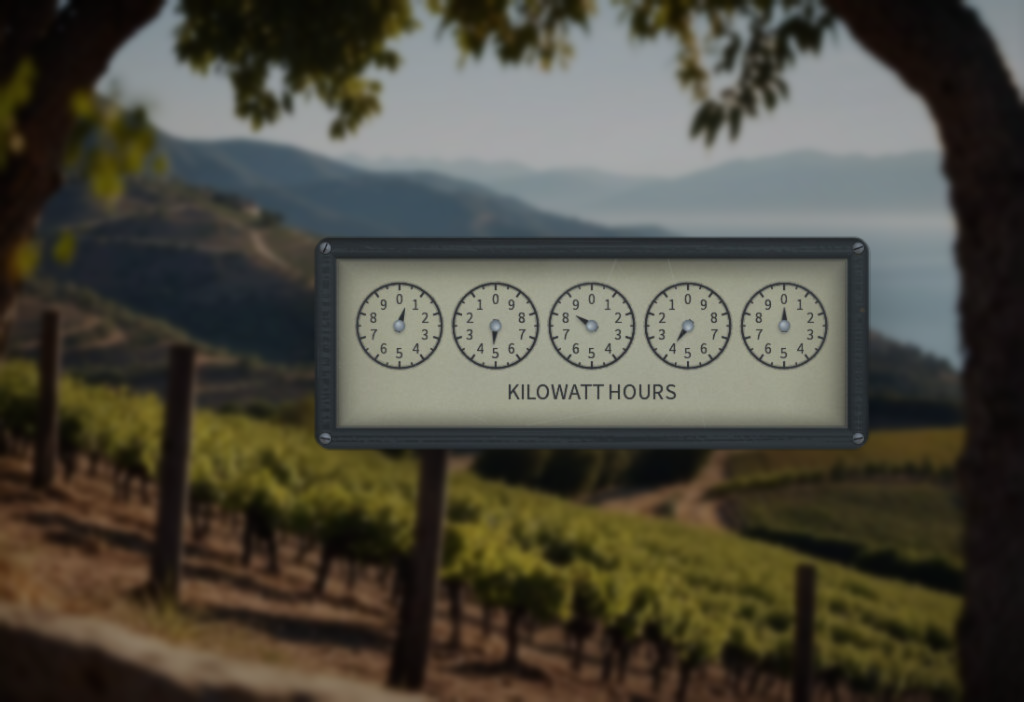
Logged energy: 4840 kWh
